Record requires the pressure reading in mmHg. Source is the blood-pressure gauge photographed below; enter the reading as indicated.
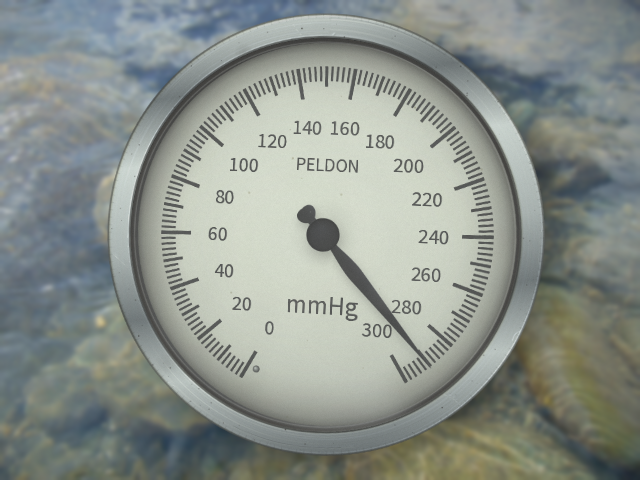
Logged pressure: 290 mmHg
